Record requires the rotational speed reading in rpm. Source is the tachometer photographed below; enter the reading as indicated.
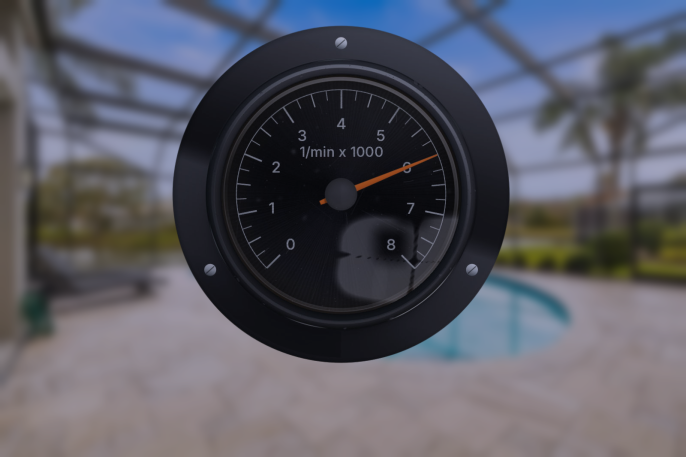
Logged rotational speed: 6000 rpm
